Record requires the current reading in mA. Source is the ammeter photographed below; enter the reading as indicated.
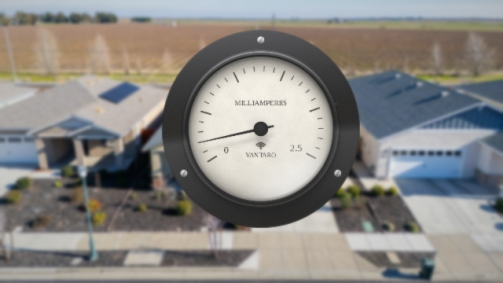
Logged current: 0.2 mA
